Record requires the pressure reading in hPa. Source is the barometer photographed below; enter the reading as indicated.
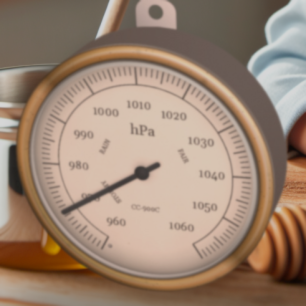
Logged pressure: 970 hPa
